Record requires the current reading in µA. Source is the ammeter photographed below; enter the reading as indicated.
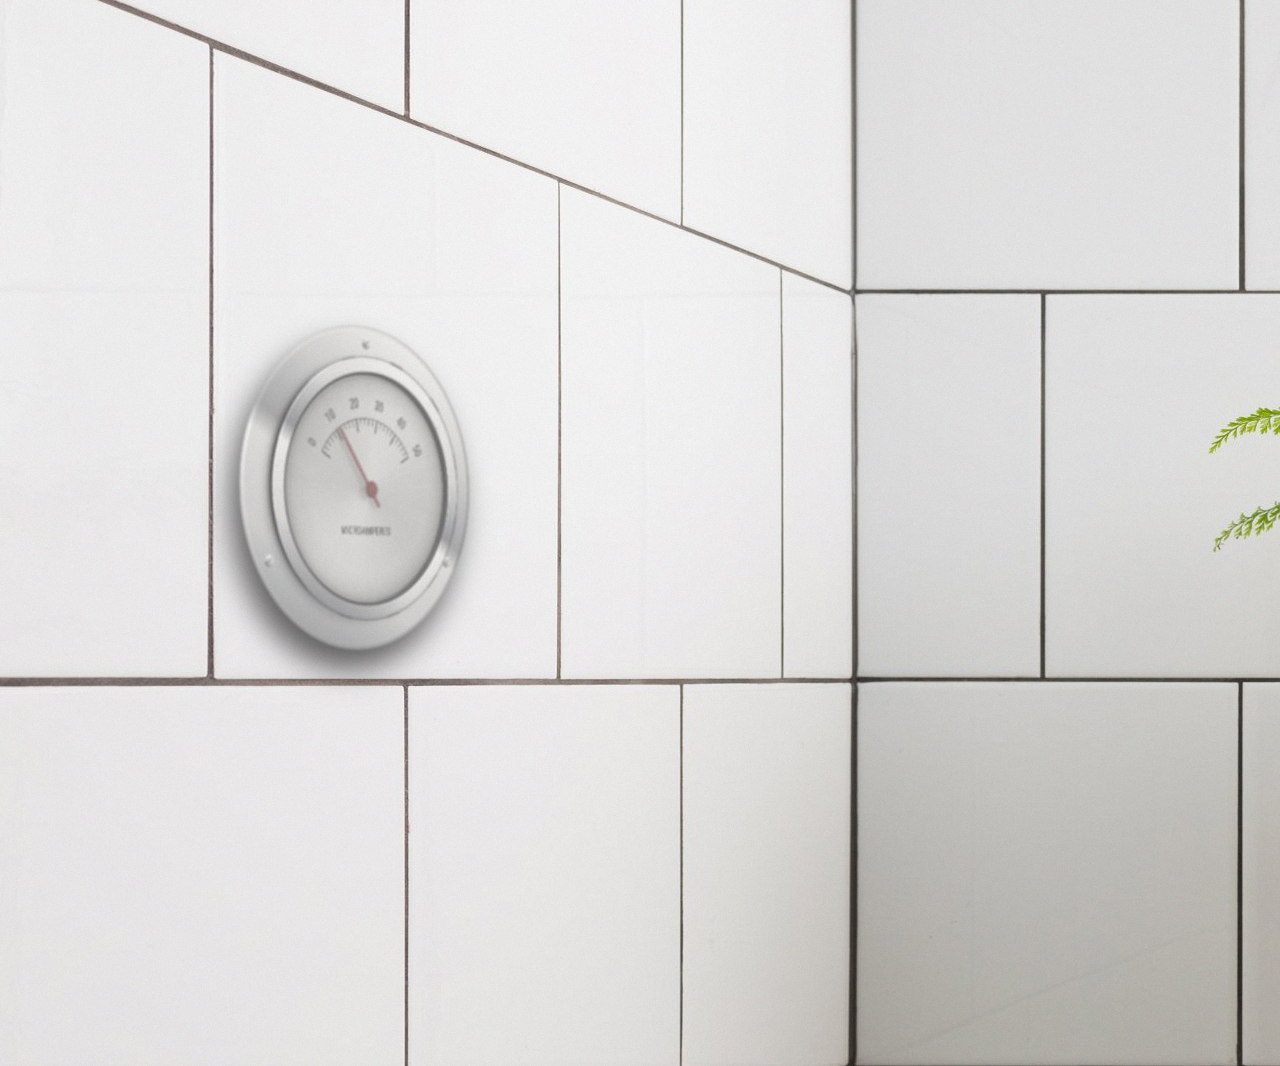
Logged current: 10 µA
